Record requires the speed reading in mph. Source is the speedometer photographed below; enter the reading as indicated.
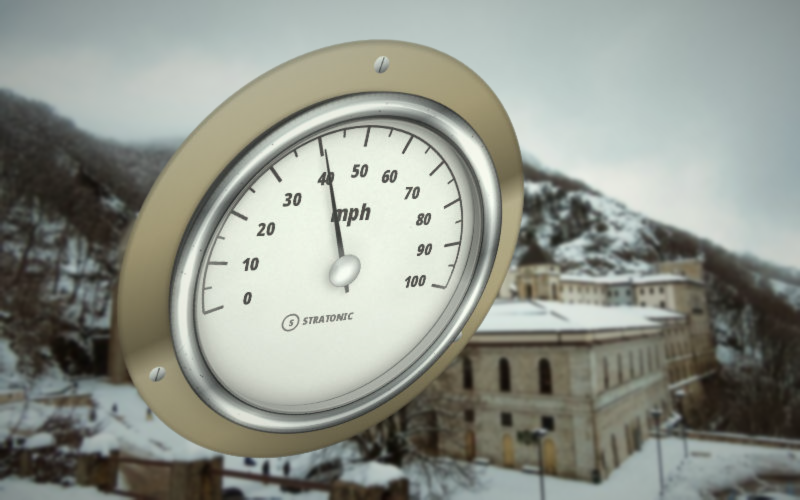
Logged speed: 40 mph
